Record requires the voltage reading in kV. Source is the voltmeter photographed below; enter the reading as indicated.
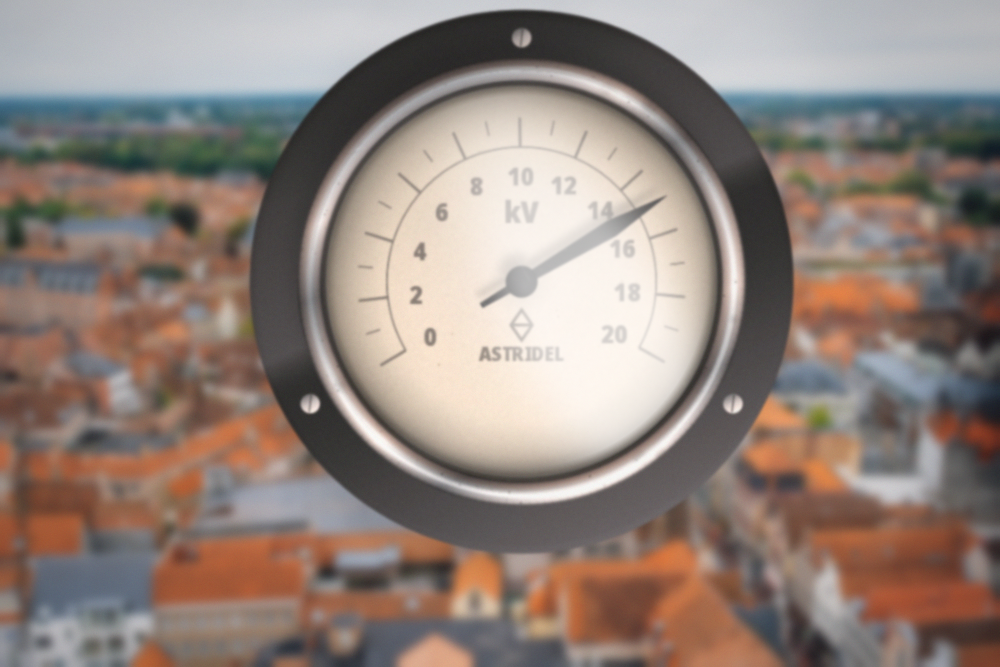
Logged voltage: 15 kV
